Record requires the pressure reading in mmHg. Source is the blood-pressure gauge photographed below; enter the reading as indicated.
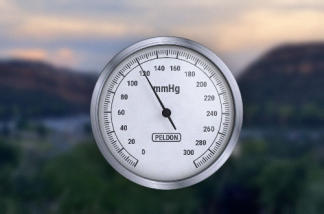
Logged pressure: 120 mmHg
